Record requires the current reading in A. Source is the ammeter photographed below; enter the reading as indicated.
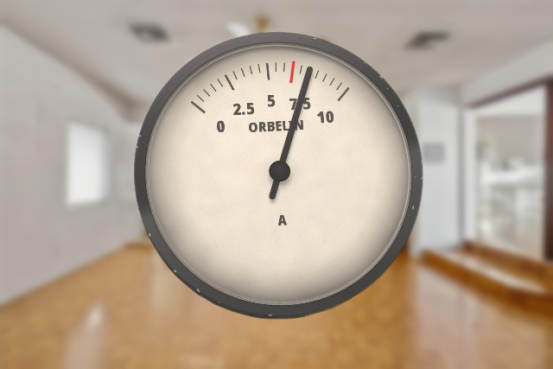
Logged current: 7.5 A
